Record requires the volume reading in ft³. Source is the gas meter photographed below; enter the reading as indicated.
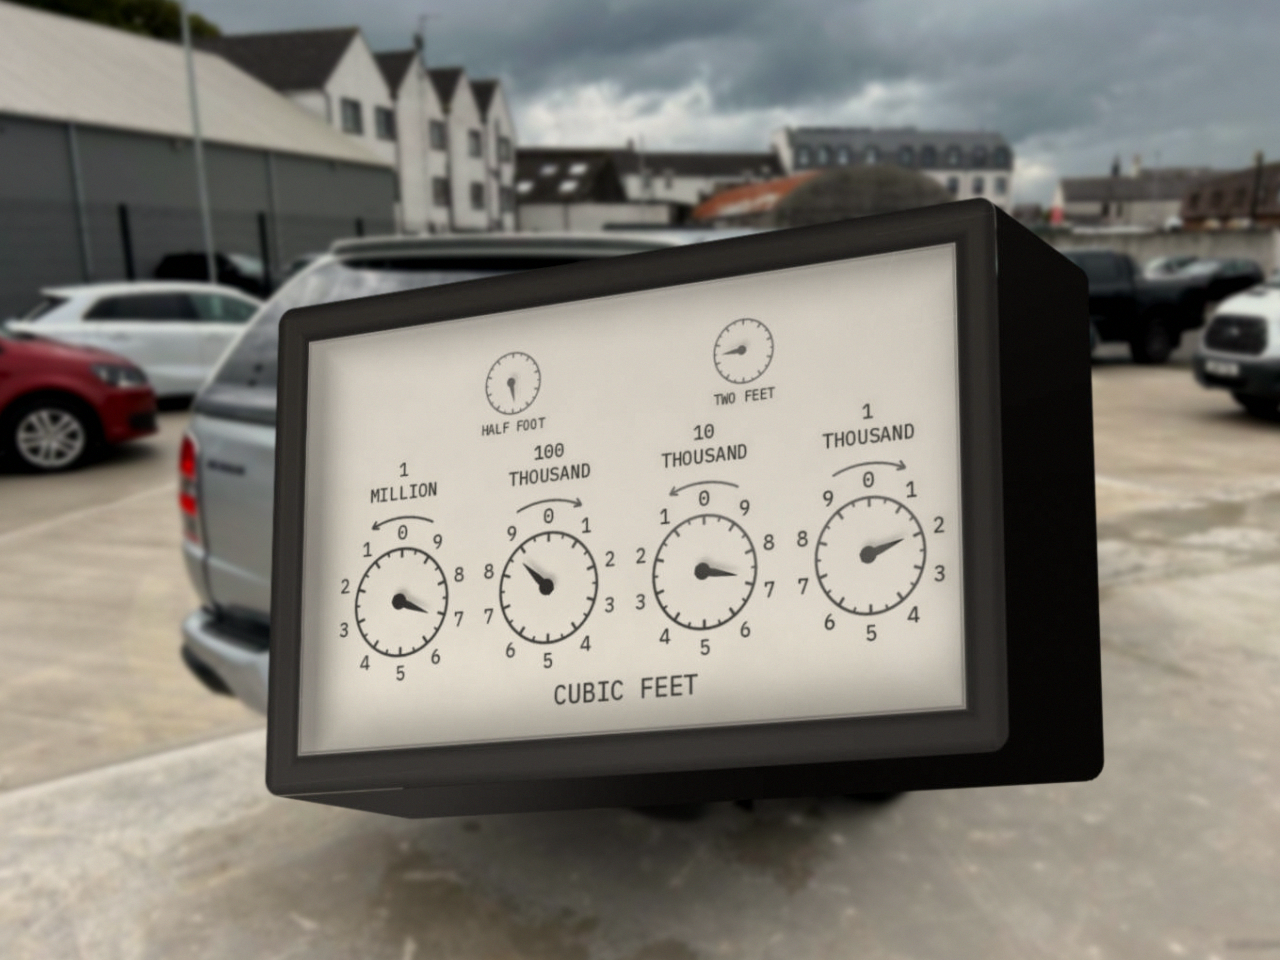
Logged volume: 687200 ft³
